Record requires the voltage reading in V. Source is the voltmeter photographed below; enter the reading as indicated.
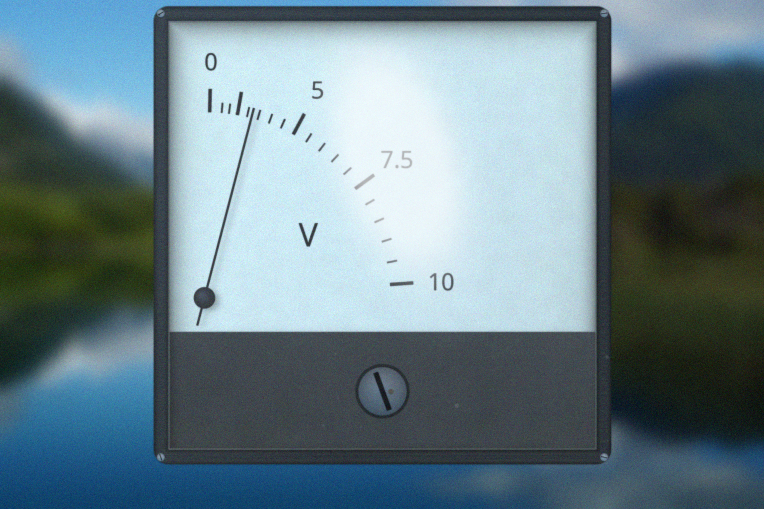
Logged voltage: 3.25 V
